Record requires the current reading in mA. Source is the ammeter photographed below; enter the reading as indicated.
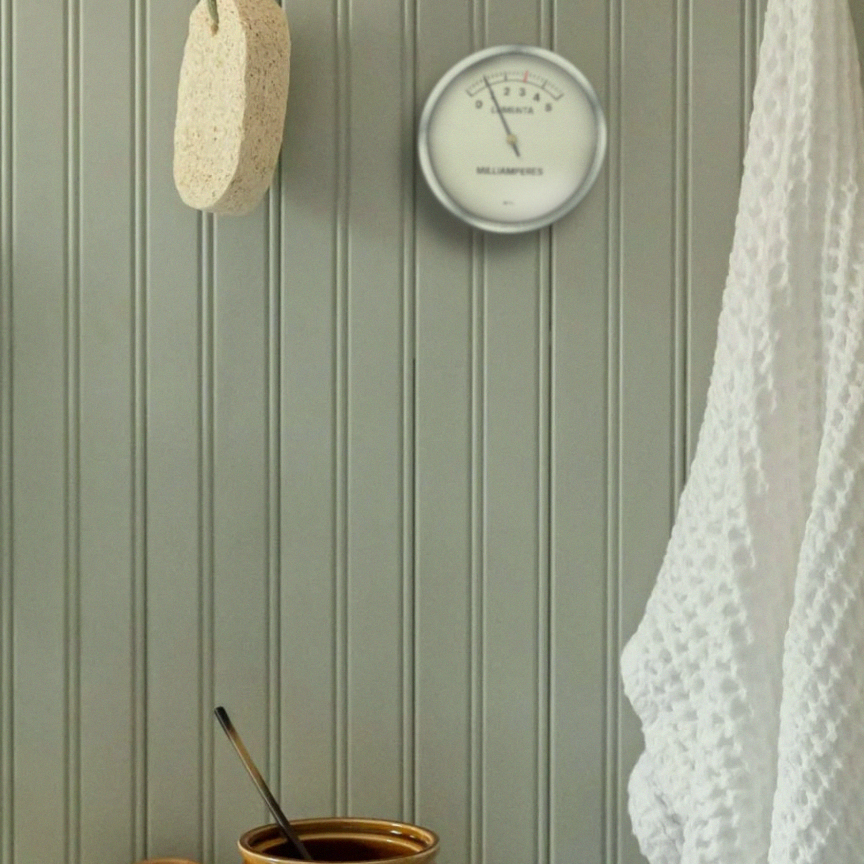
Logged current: 1 mA
